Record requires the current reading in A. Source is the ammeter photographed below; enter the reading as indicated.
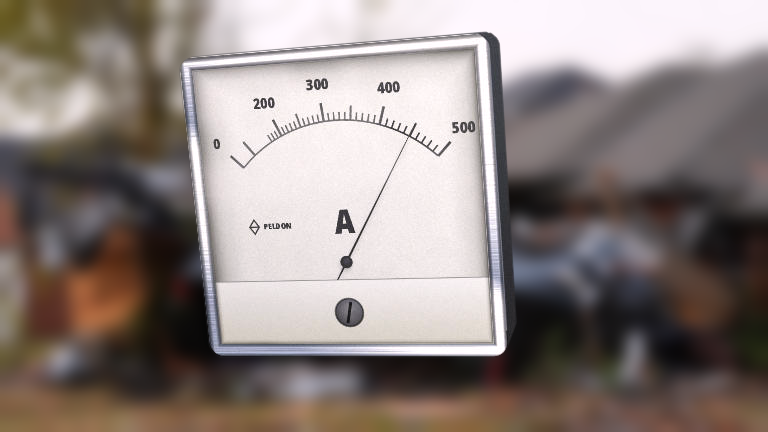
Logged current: 450 A
